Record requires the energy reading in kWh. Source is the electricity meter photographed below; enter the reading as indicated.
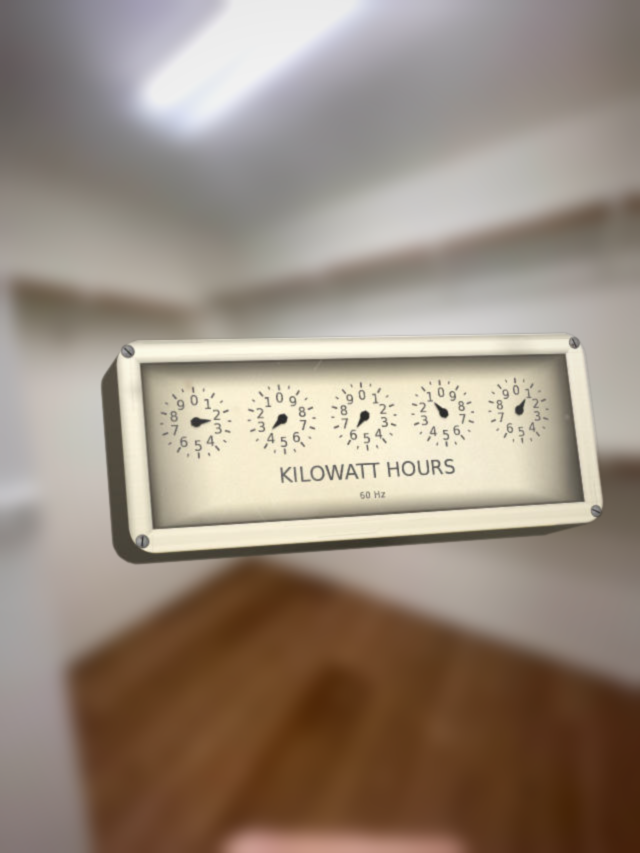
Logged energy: 23611 kWh
